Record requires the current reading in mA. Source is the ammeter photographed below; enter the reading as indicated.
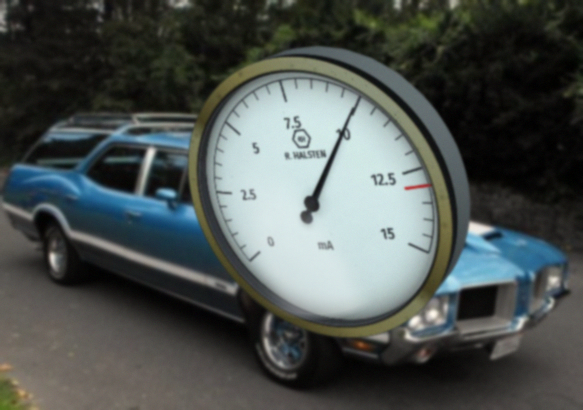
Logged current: 10 mA
